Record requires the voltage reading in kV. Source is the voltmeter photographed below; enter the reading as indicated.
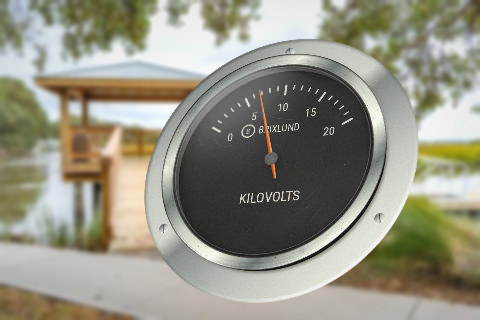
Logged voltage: 7 kV
